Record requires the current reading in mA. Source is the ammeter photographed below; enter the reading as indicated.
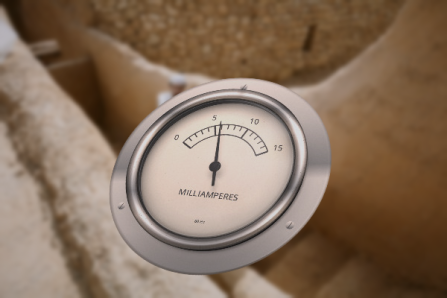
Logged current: 6 mA
